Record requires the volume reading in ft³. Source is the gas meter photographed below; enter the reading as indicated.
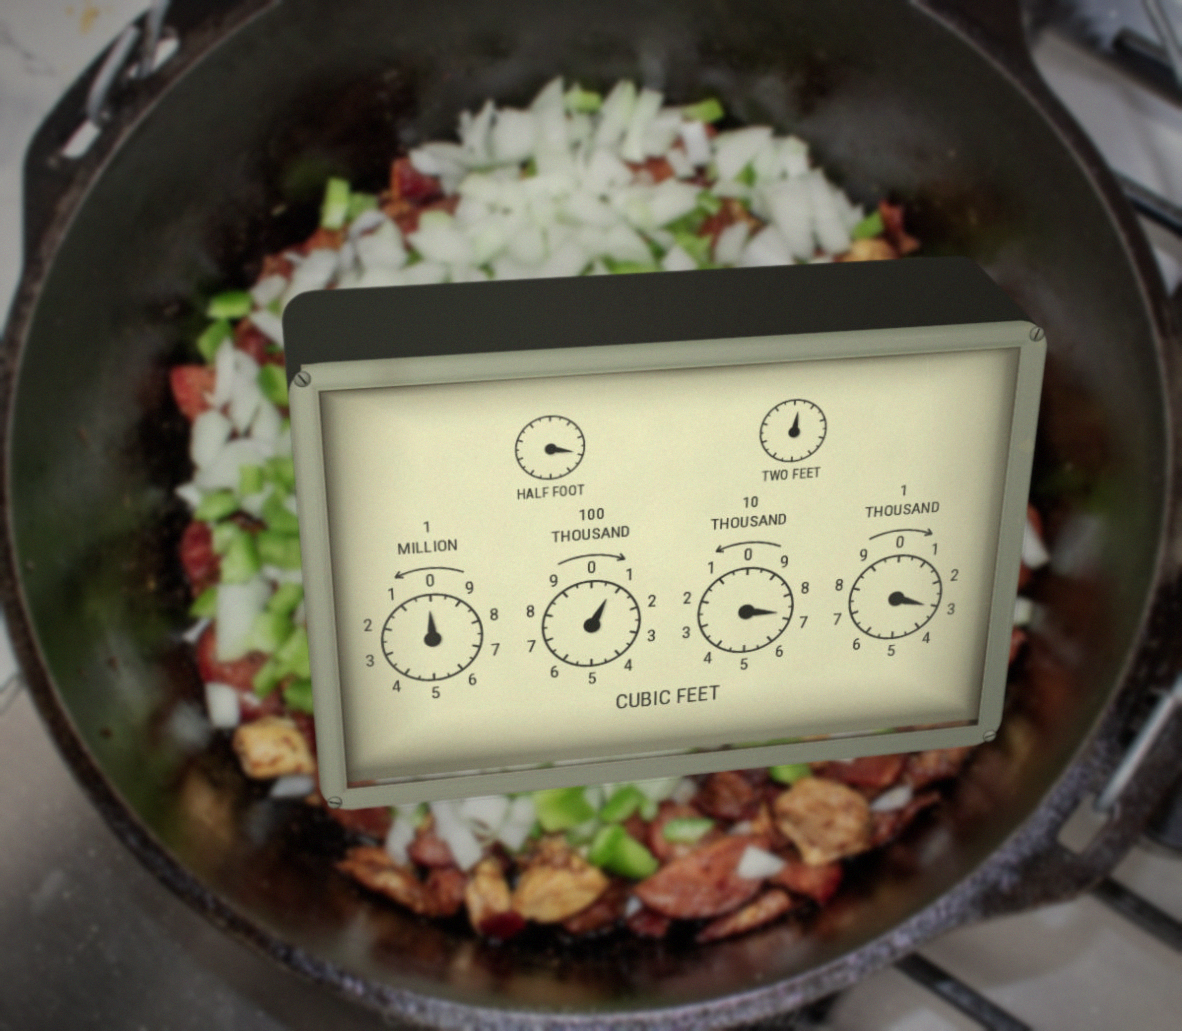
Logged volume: 7300 ft³
